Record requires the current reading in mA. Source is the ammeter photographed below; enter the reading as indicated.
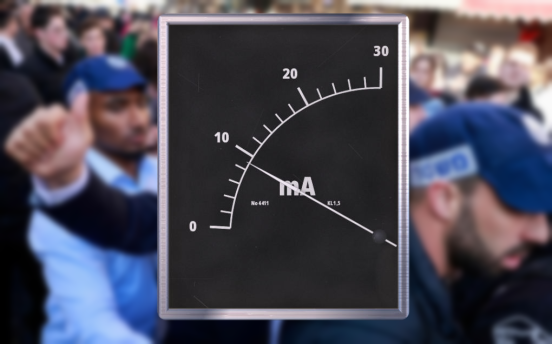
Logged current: 9 mA
